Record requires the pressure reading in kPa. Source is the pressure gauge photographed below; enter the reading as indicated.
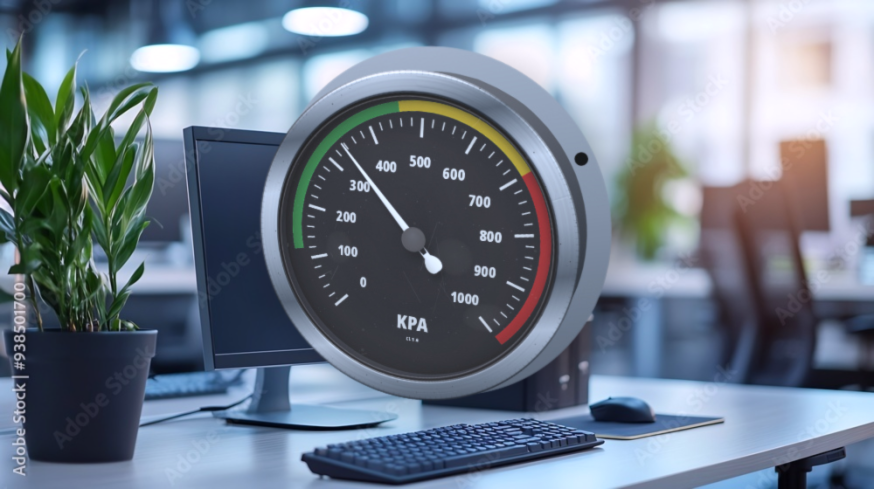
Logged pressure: 340 kPa
